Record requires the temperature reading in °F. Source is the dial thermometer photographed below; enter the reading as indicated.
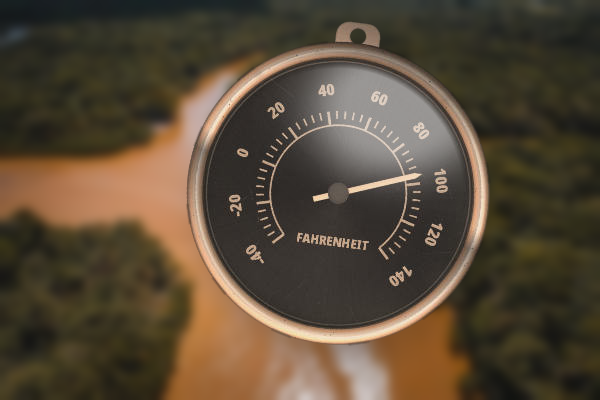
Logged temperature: 96 °F
